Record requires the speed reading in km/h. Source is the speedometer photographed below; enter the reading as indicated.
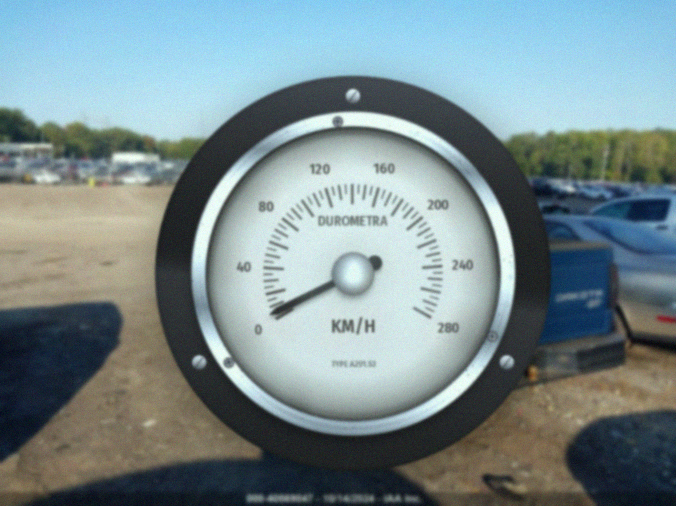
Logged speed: 5 km/h
